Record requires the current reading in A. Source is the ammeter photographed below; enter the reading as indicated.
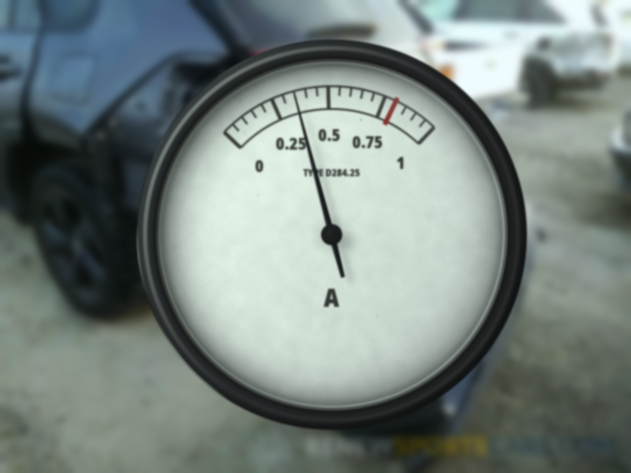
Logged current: 0.35 A
